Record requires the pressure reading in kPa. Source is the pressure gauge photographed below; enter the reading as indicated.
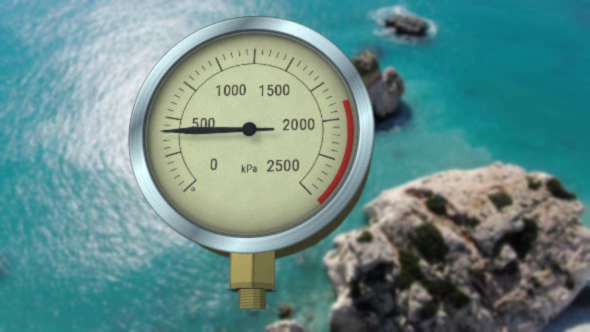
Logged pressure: 400 kPa
